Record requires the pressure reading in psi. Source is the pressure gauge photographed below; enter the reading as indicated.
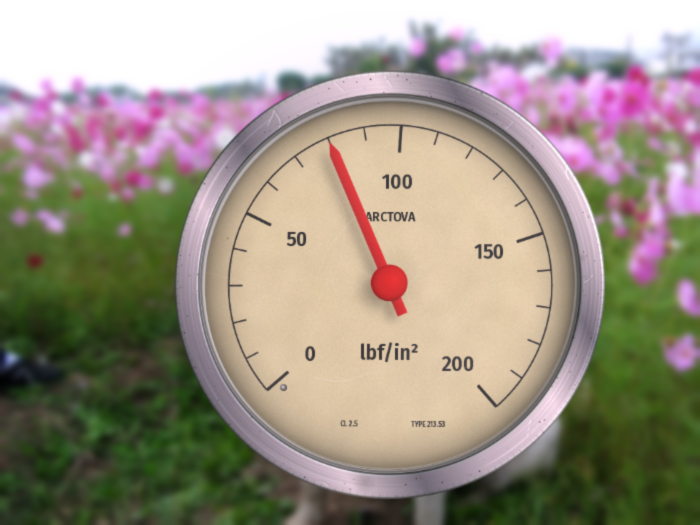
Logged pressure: 80 psi
